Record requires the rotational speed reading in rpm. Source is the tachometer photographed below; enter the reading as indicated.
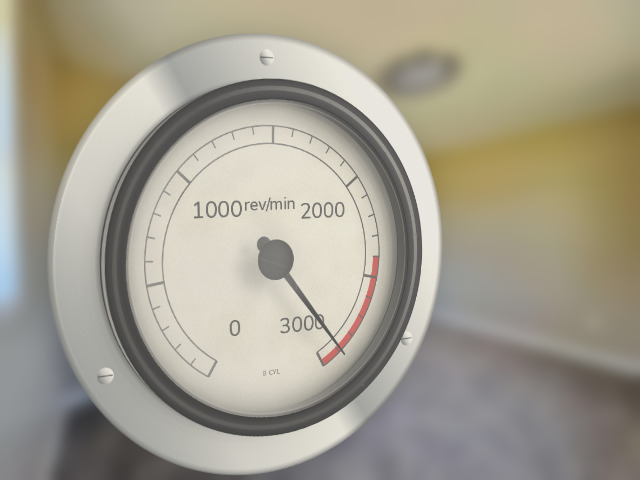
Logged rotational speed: 2900 rpm
